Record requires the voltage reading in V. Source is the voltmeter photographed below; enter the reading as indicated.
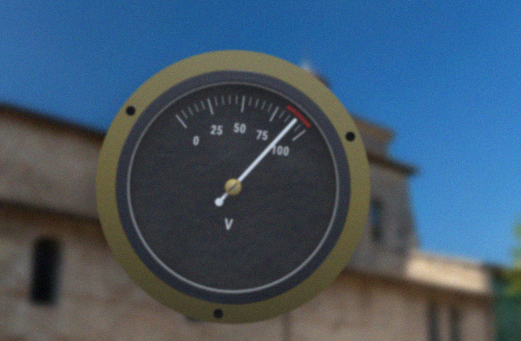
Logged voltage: 90 V
